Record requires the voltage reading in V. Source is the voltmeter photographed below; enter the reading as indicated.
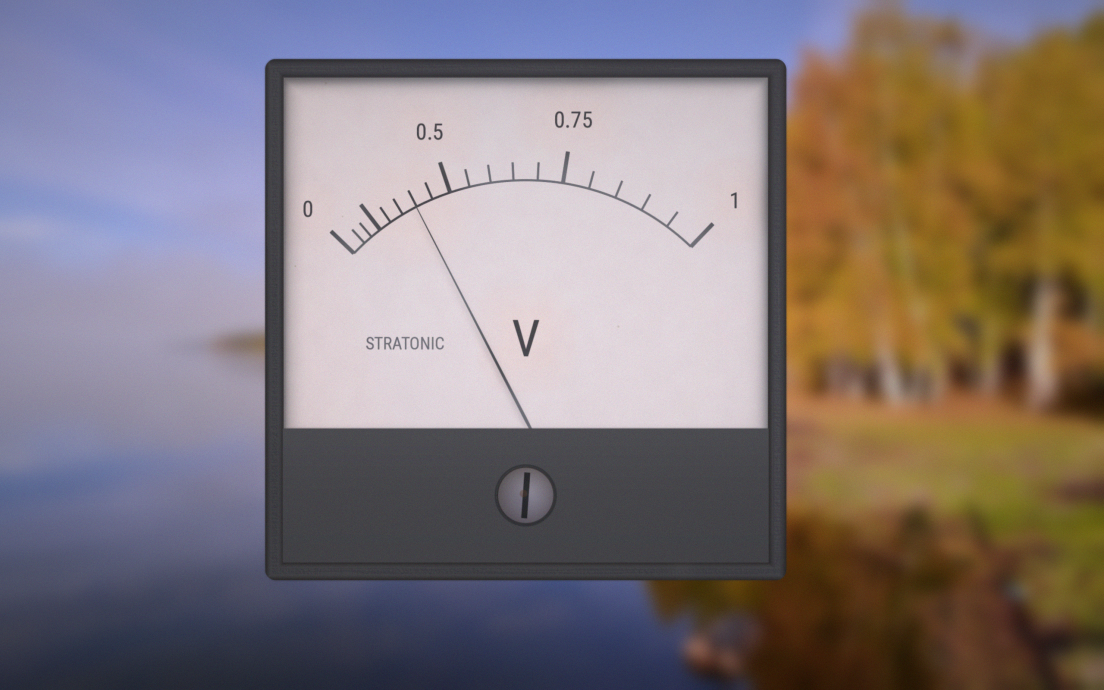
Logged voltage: 0.4 V
